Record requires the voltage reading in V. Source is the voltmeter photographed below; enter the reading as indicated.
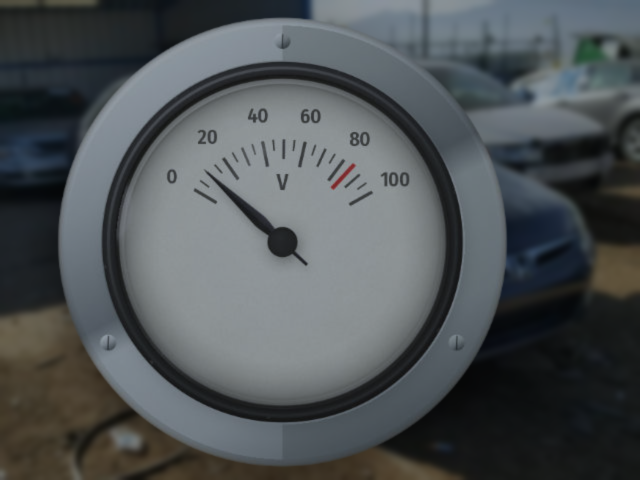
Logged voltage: 10 V
